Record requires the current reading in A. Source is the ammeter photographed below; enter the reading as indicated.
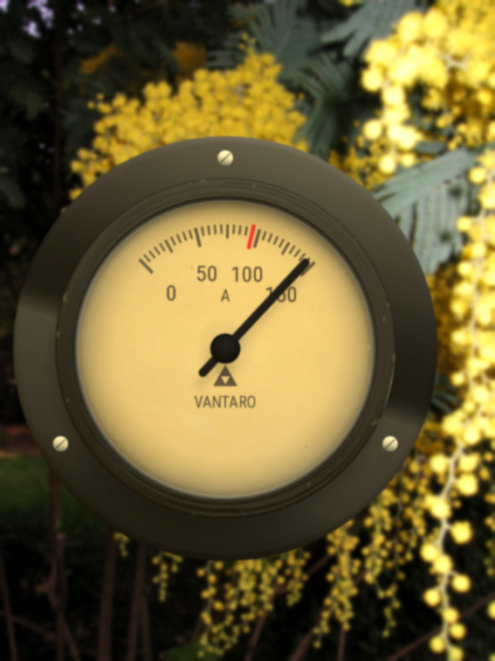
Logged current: 145 A
